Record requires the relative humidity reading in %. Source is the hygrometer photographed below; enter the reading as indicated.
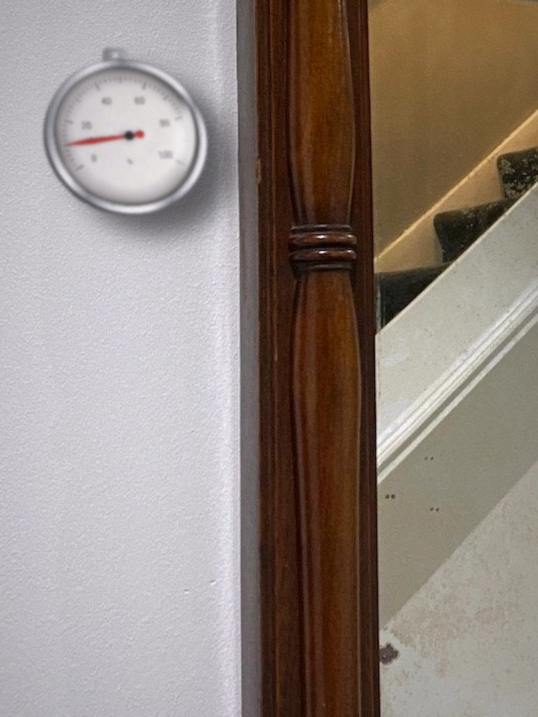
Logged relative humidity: 10 %
